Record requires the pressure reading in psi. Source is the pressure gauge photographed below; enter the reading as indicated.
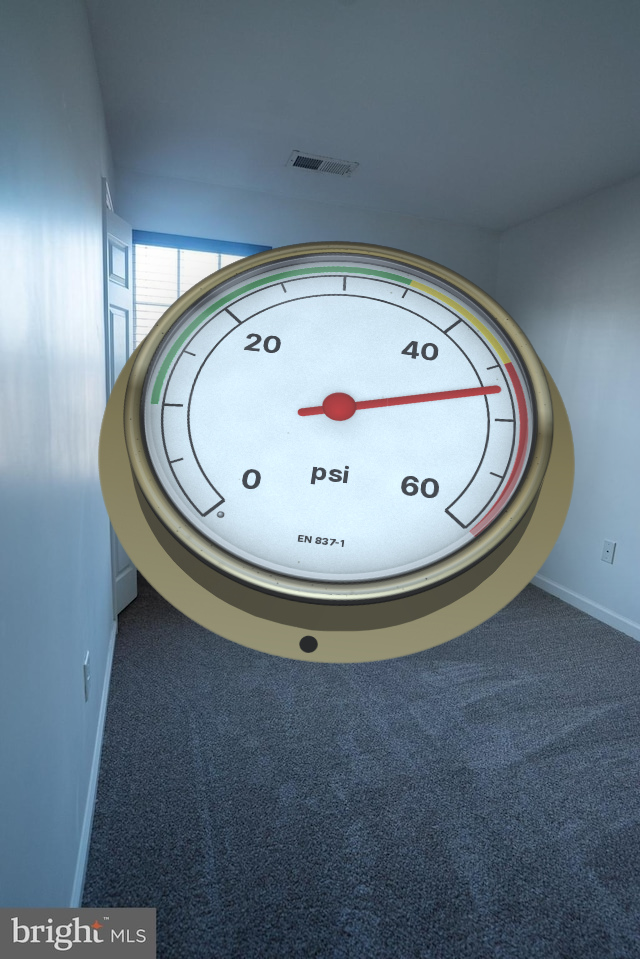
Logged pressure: 47.5 psi
